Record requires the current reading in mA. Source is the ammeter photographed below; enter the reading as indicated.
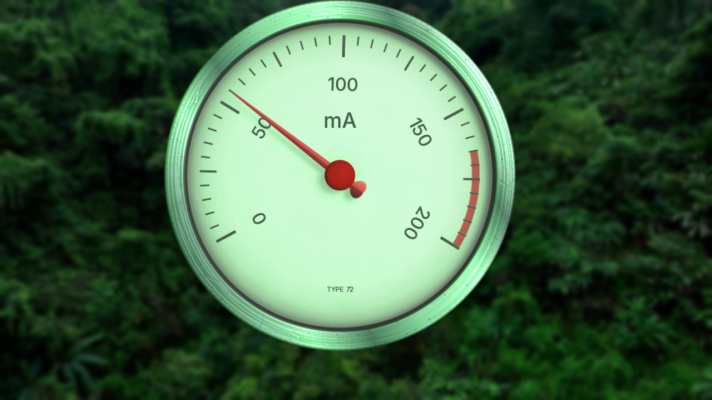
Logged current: 55 mA
